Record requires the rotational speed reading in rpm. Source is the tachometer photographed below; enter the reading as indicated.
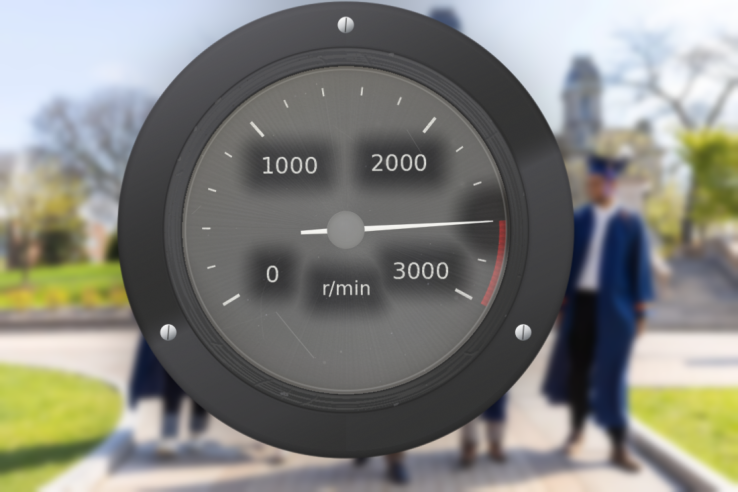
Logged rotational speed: 2600 rpm
